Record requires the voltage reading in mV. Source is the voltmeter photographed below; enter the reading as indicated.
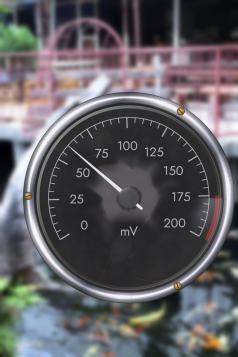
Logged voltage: 60 mV
